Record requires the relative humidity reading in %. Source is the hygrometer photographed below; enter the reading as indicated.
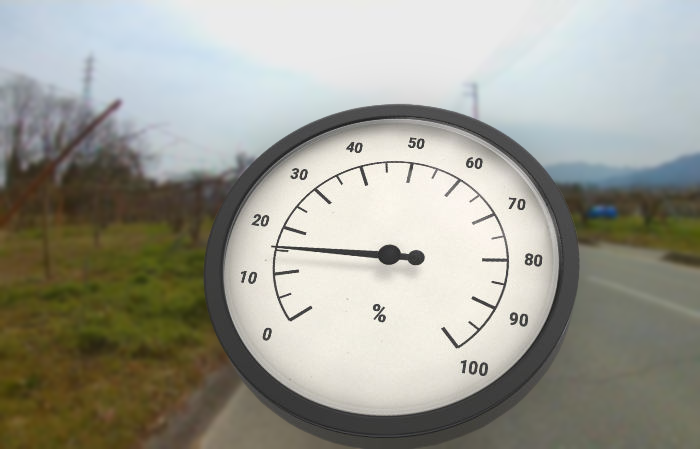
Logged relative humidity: 15 %
